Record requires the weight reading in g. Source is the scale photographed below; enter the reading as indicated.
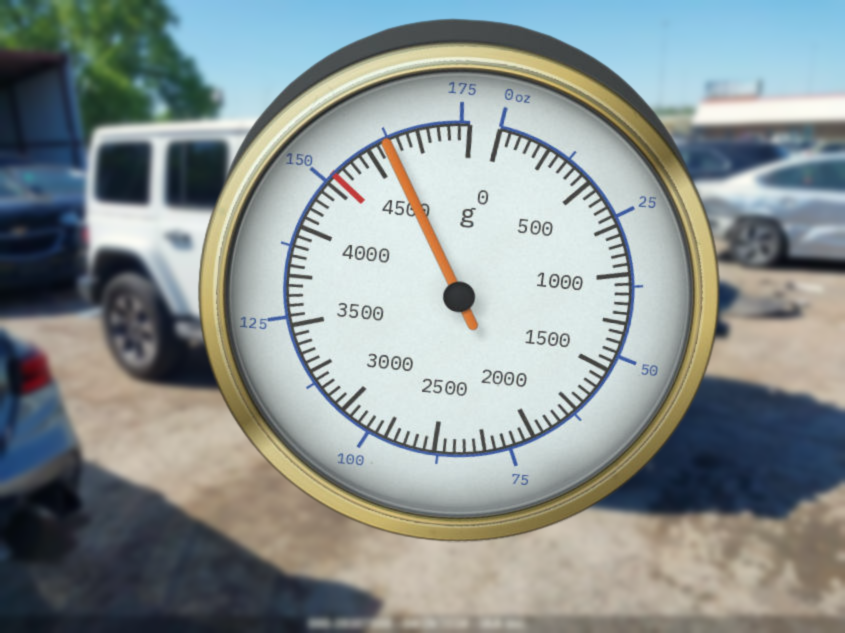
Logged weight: 4600 g
